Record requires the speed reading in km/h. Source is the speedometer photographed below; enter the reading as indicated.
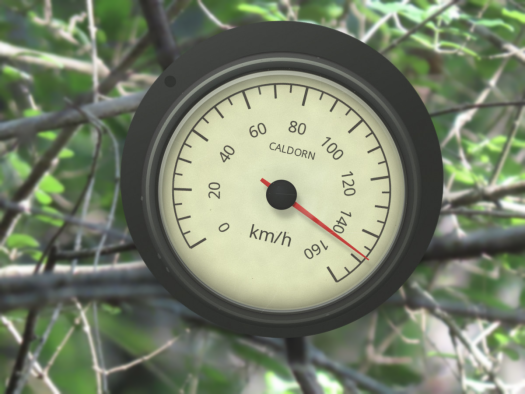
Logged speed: 147.5 km/h
